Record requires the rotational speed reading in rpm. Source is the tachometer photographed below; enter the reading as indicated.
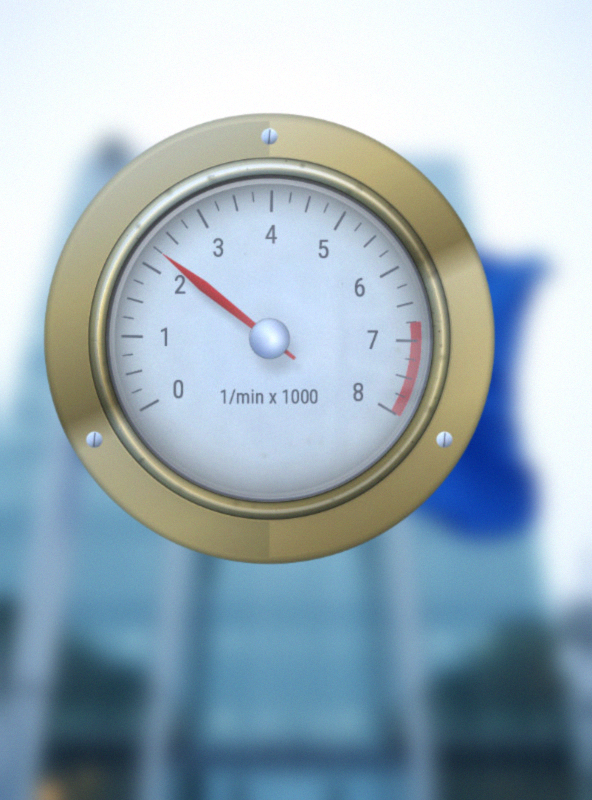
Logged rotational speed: 2250 rpm
